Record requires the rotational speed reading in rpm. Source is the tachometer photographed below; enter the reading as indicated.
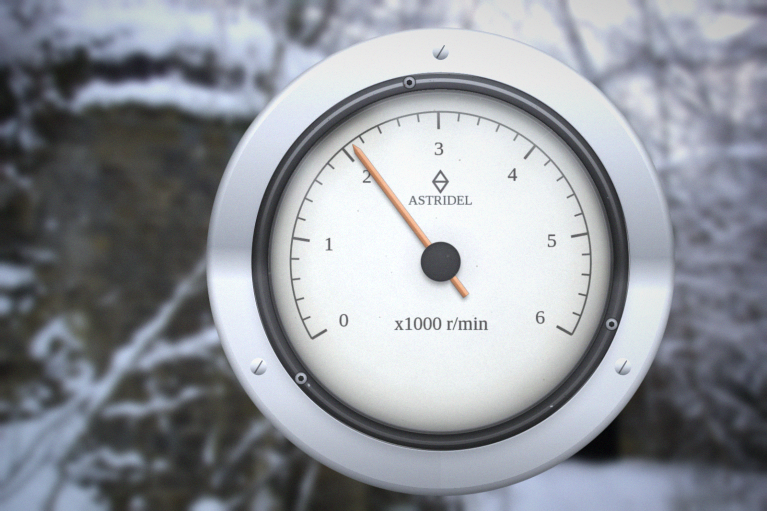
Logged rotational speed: 2100 rpm
